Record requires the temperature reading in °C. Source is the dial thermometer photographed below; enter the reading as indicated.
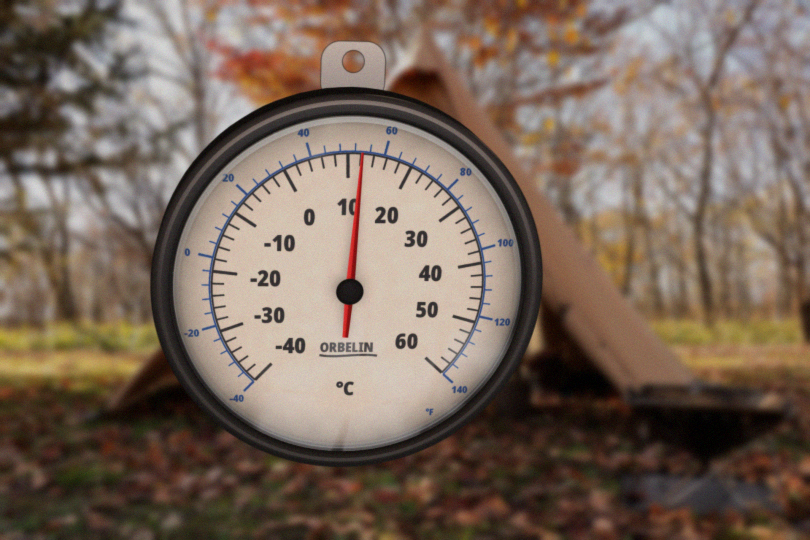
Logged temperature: 12 °C
